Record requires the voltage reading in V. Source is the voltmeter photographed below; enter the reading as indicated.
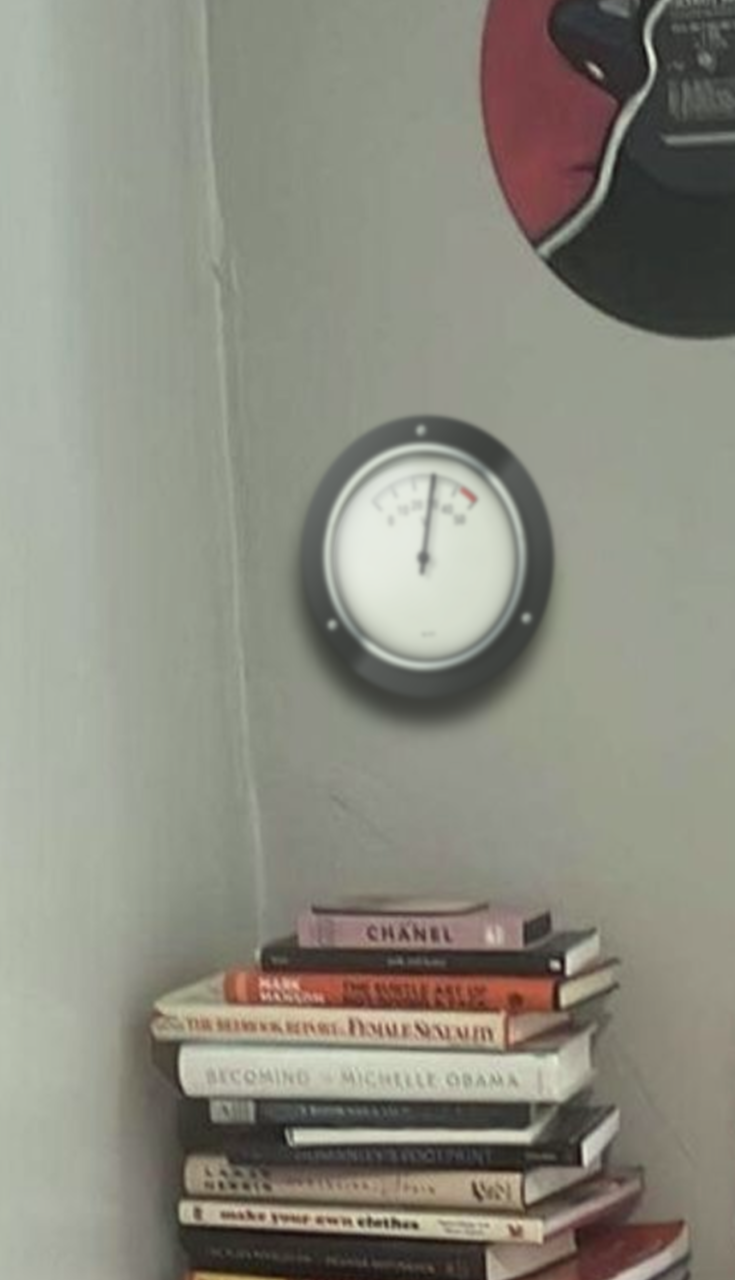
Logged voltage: 30 V
